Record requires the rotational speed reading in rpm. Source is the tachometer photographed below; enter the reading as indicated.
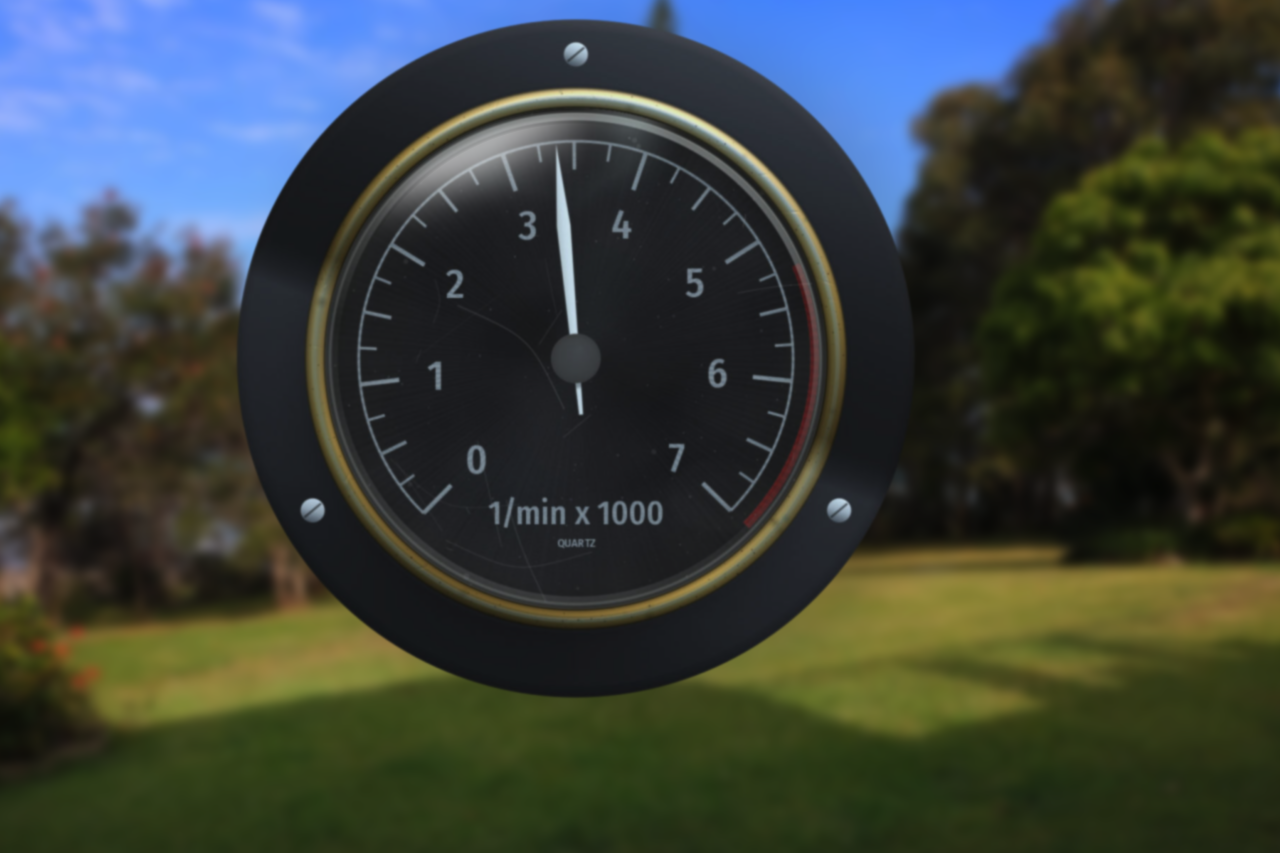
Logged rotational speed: 3375 rpm
